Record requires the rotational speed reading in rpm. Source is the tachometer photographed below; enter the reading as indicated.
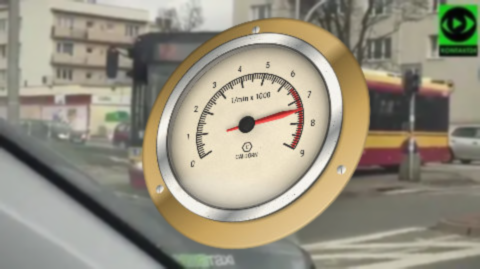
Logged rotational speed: 7500 rpm
